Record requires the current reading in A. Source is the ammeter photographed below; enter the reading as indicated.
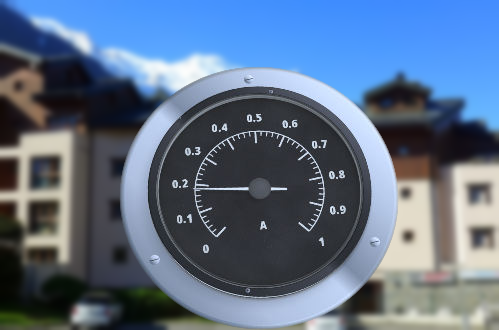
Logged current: 0.18 A
